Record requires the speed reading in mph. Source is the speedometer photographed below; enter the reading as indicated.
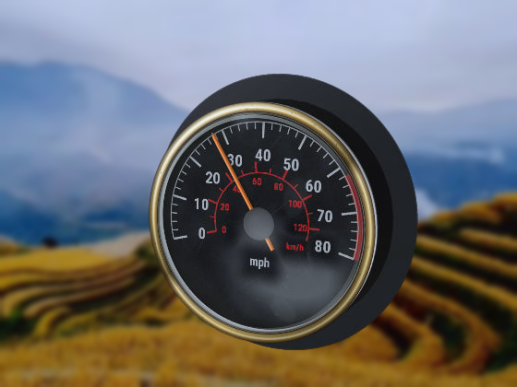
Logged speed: 28 mph
